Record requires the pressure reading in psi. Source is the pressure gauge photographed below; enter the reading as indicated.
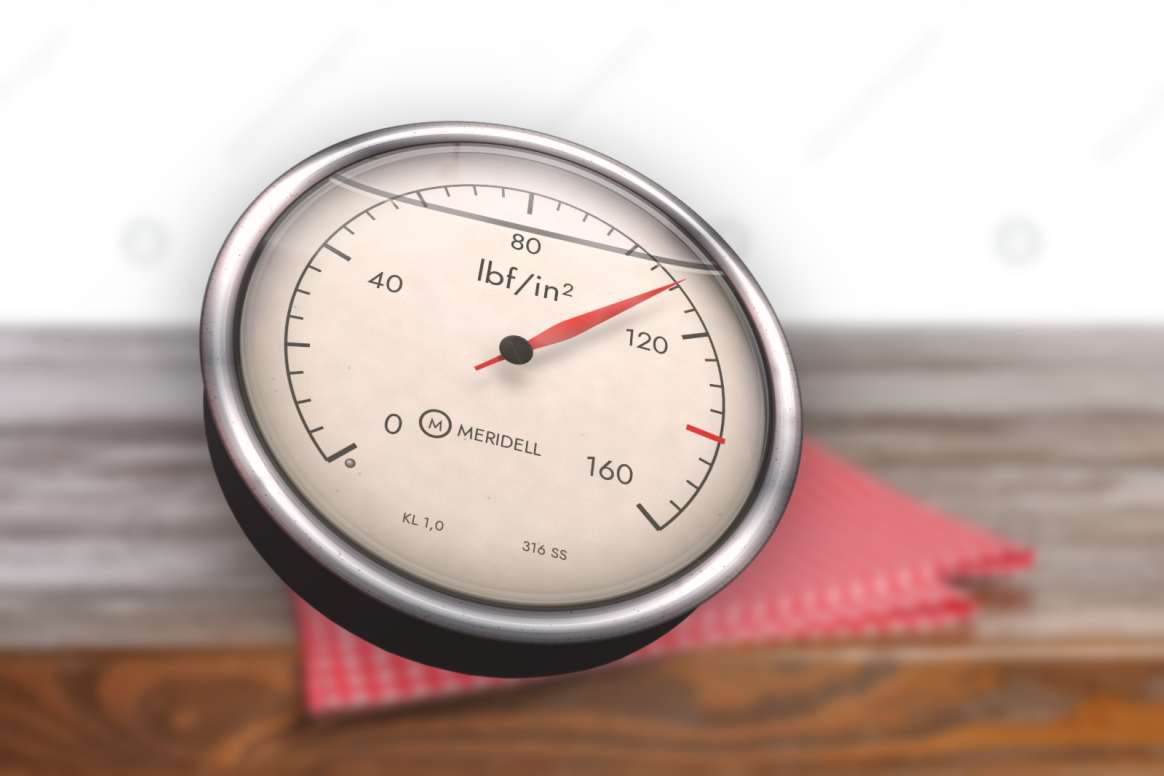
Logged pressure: 110 psi
